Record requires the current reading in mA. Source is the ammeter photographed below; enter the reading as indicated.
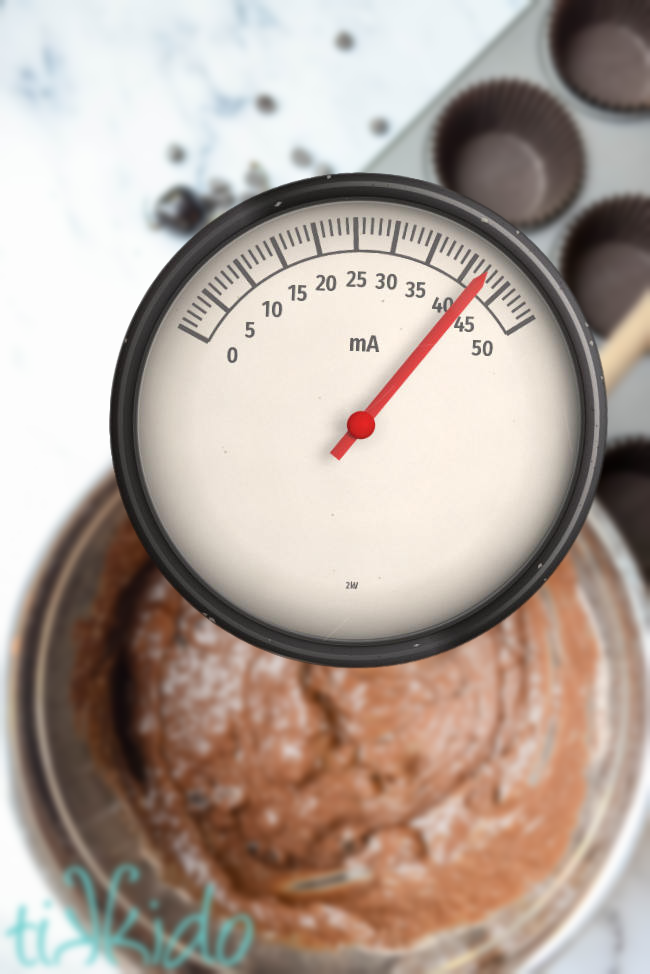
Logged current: 42 mA
